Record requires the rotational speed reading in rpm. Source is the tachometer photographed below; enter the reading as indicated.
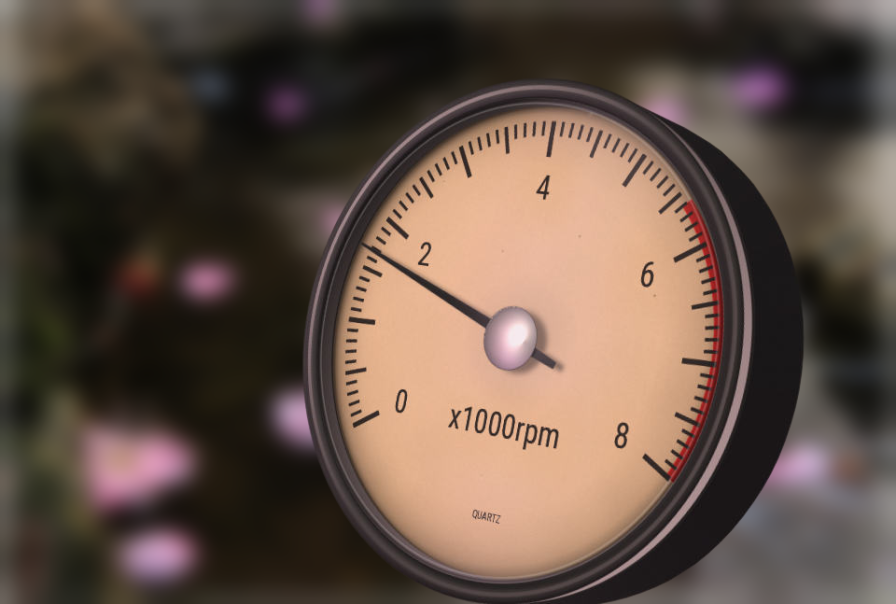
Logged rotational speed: 1700 rpm
